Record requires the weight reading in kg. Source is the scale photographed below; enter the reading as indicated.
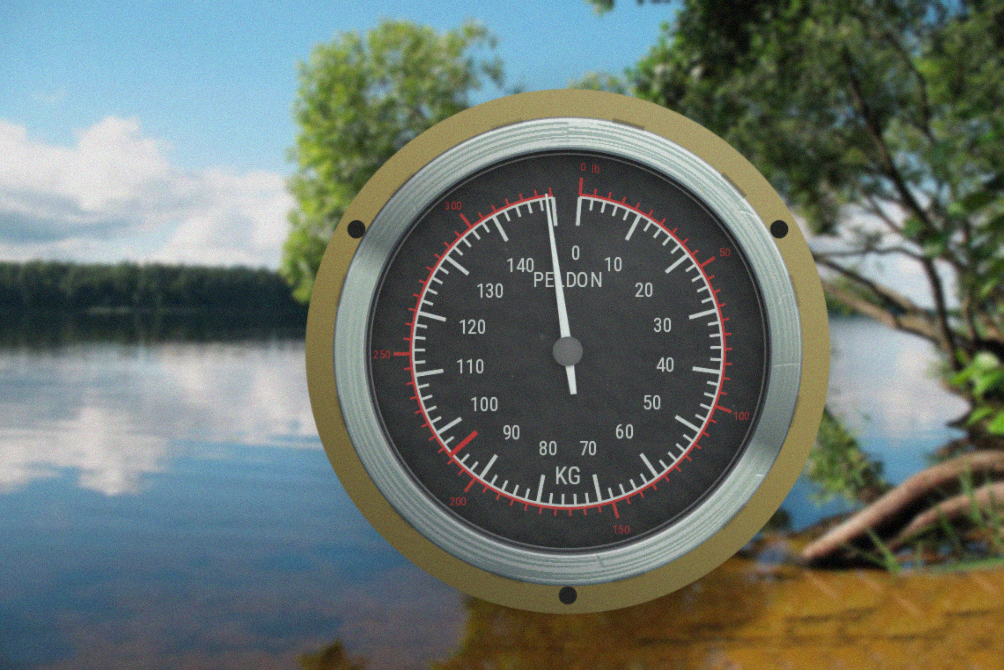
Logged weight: 149 kg
